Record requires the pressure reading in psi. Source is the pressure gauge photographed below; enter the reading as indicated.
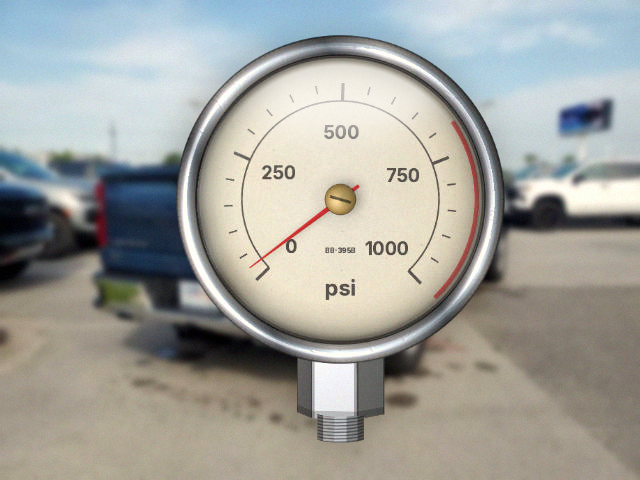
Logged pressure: 25 psi
